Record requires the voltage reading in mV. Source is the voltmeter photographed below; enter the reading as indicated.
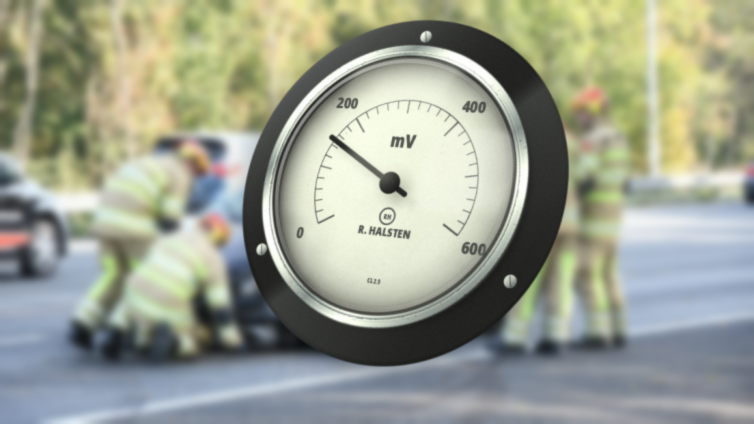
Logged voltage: 150 mV
